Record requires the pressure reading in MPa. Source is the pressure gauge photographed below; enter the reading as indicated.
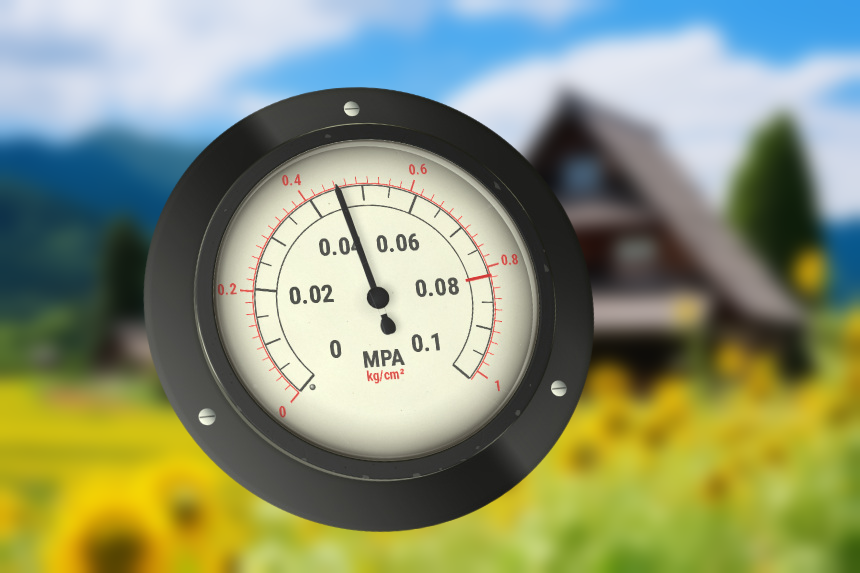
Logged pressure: 0.045 MPa
